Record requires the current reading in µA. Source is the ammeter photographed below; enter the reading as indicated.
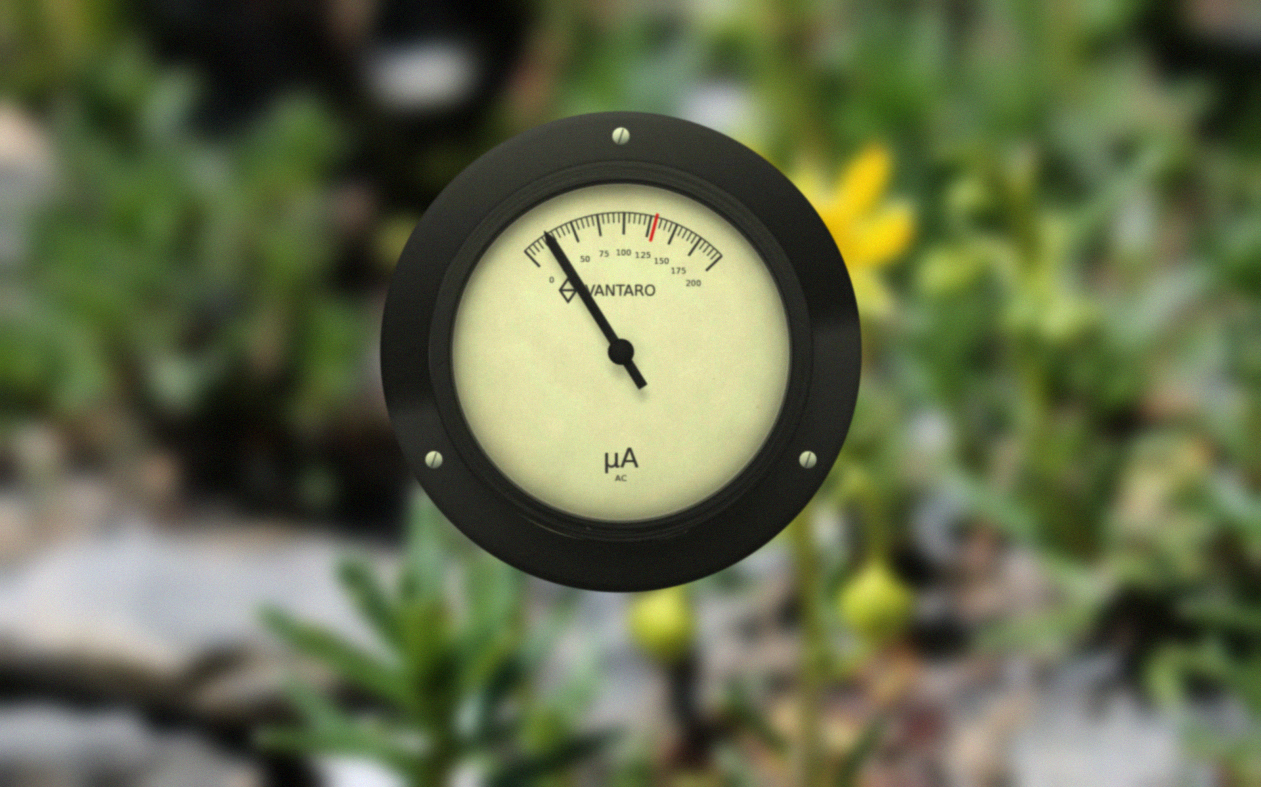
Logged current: 25 µA
